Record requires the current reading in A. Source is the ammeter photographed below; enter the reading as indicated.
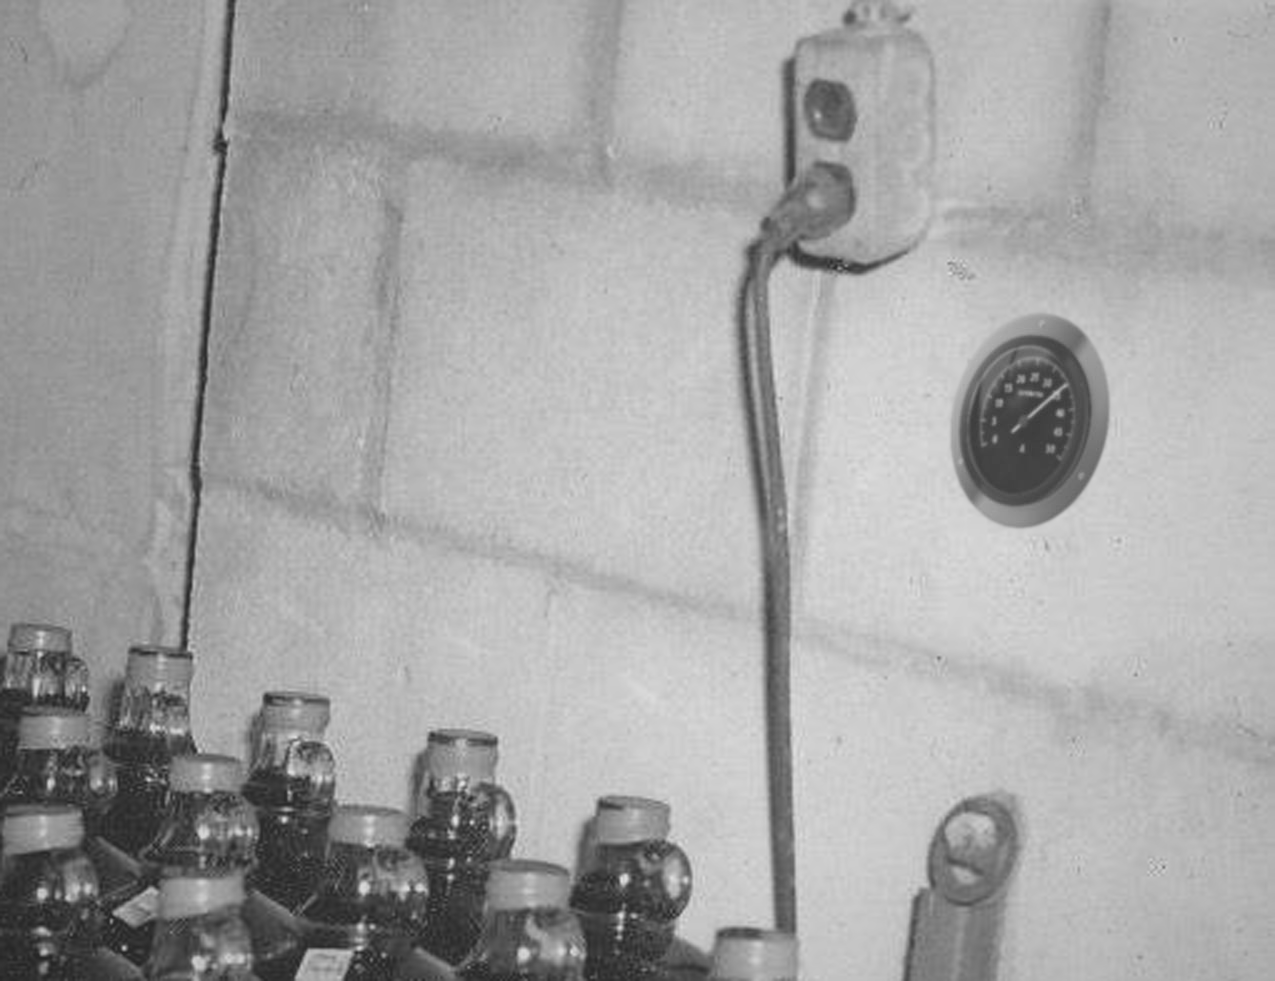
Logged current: 35 A
